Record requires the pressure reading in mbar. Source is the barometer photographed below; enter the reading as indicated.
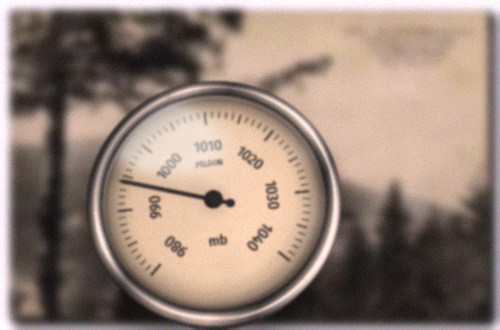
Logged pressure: 994 mbar
